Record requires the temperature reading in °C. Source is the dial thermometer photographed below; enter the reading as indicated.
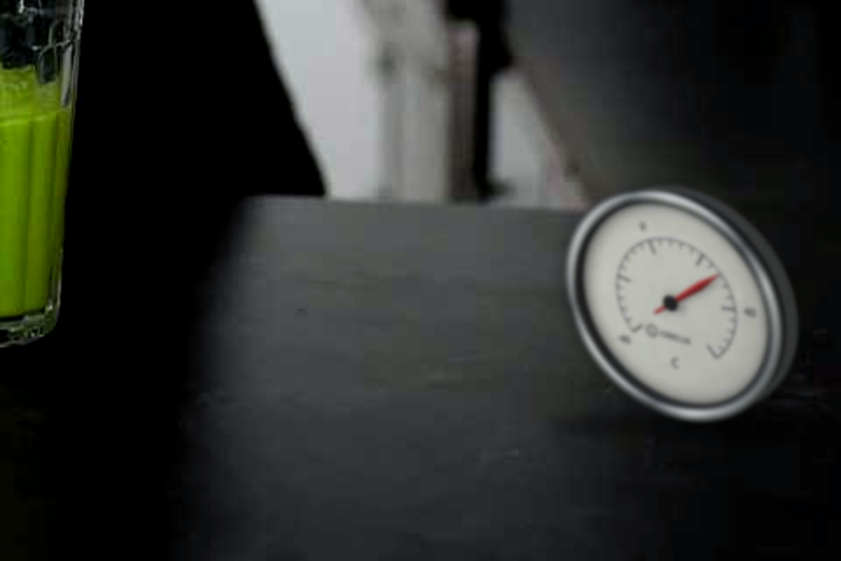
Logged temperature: 28 °C
